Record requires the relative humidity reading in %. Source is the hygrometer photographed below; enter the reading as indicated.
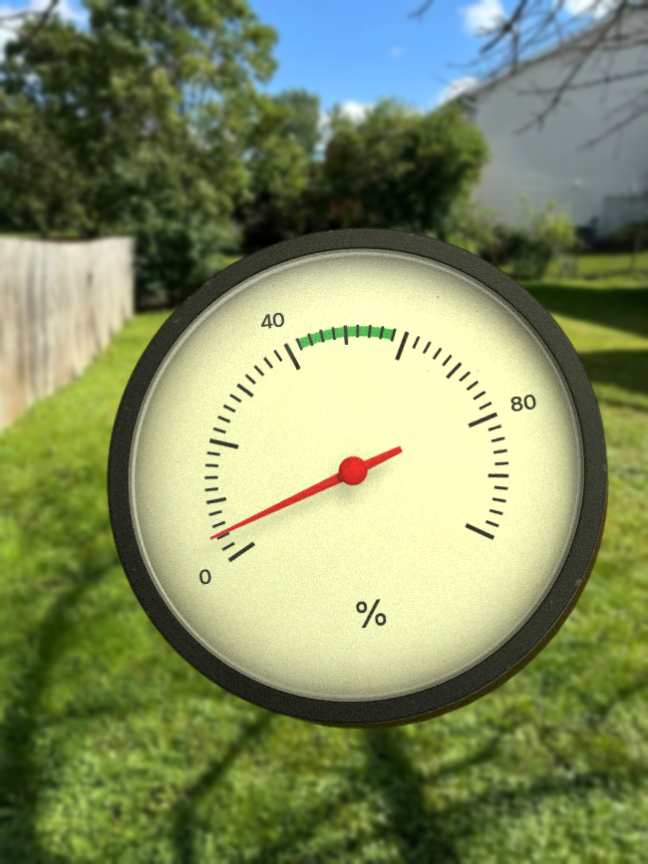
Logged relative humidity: 4 %
